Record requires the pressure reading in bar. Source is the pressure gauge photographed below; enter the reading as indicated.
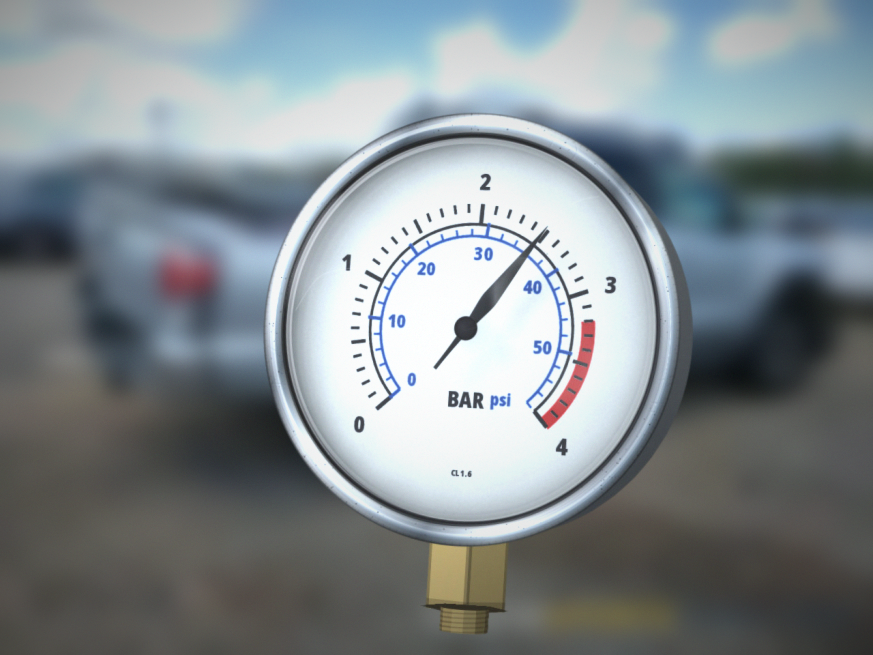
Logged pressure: 2.5 bar
